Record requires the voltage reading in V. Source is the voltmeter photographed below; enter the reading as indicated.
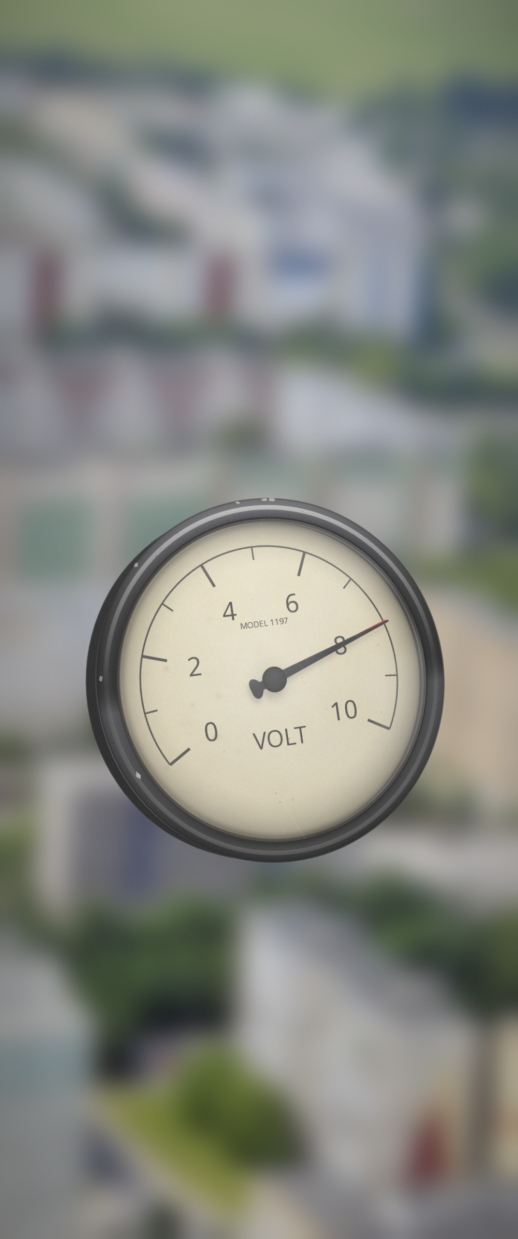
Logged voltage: 8 V
